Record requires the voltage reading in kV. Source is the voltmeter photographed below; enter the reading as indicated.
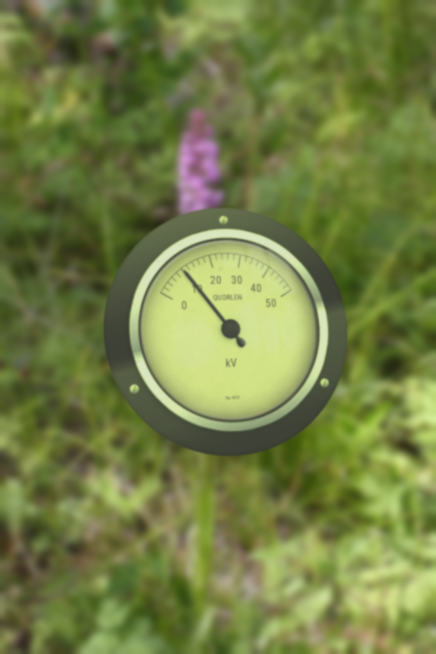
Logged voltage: 10 kV
